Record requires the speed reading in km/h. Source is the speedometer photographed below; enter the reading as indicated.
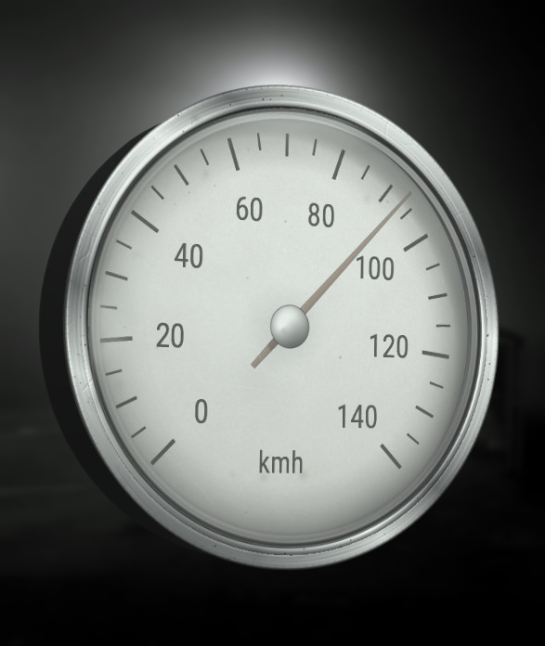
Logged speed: 92.5 km/h
